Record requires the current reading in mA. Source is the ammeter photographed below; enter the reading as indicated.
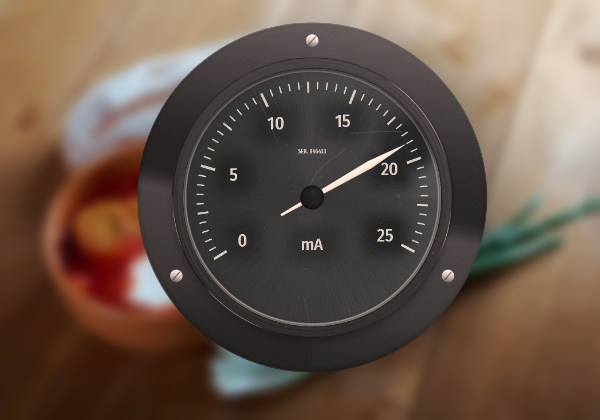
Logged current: 19 mA
